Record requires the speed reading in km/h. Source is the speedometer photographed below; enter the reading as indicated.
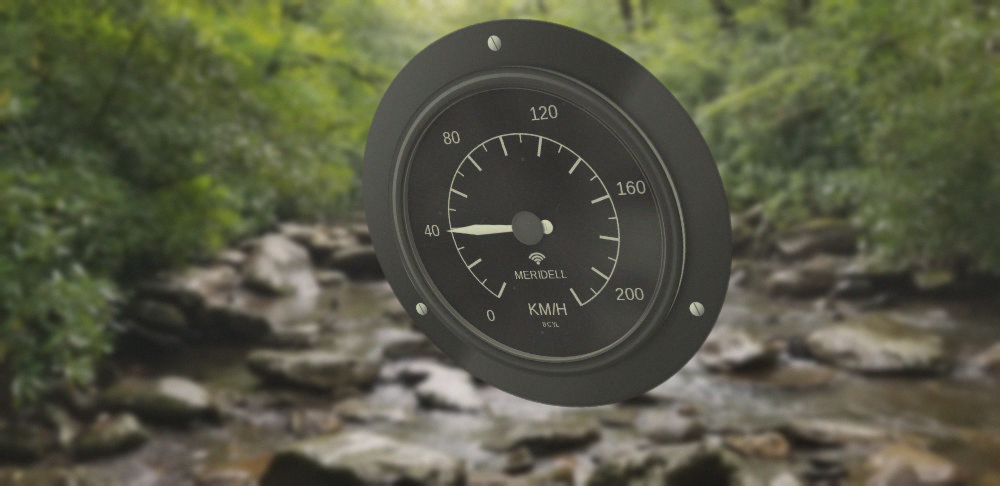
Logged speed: 40 km/h
